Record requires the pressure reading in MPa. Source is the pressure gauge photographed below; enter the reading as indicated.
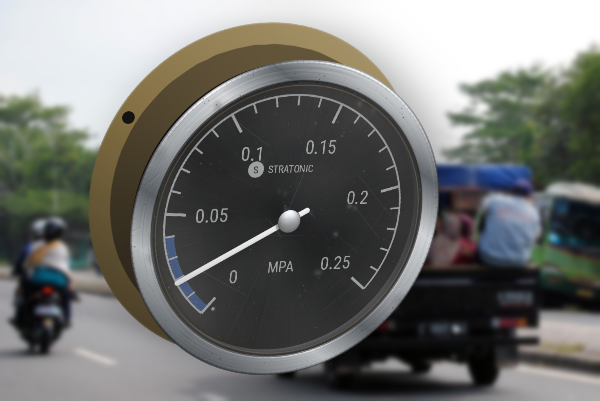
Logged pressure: 0.02 MPa
